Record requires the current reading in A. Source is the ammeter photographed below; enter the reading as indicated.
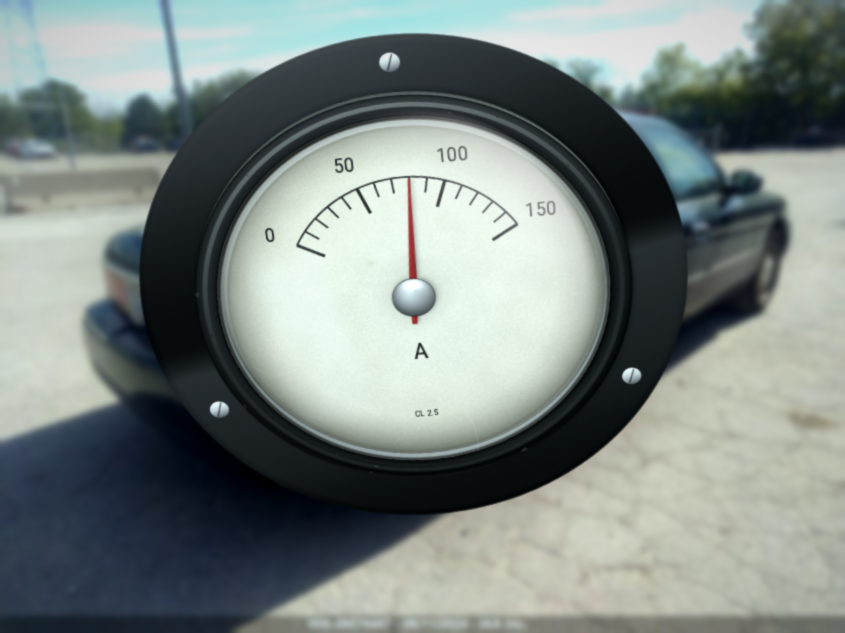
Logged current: 80 A
